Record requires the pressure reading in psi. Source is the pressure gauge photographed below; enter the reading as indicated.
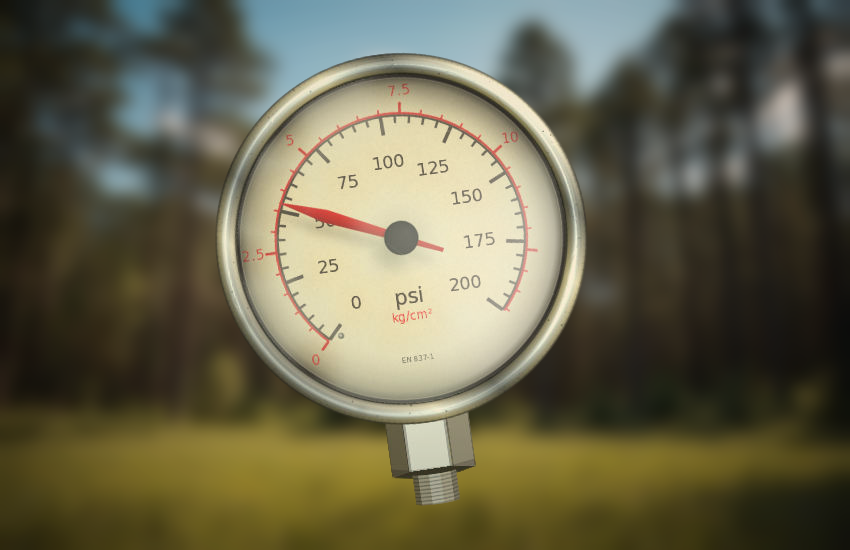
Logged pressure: 52.5 psi
